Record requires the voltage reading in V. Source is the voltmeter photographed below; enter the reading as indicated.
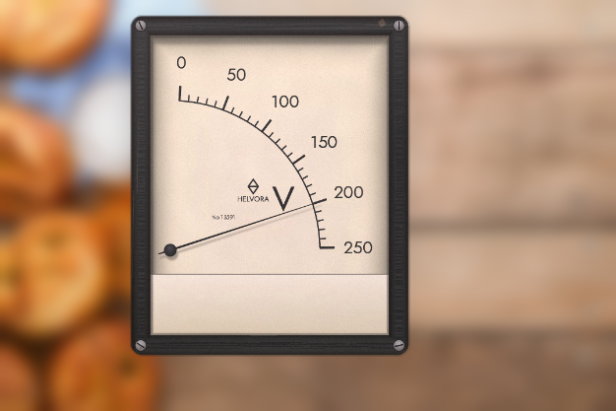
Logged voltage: 200 V
